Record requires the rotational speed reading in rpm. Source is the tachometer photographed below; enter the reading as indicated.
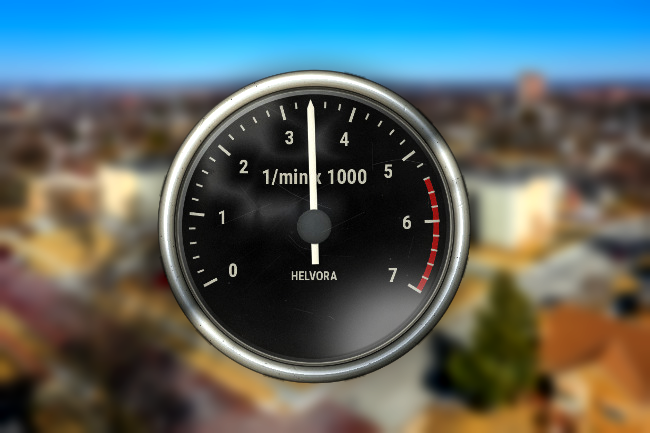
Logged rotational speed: 3400 rpm
